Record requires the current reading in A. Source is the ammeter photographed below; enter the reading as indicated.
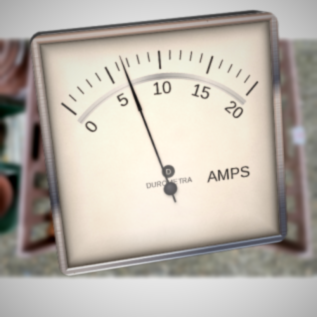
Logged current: 6.5 A
